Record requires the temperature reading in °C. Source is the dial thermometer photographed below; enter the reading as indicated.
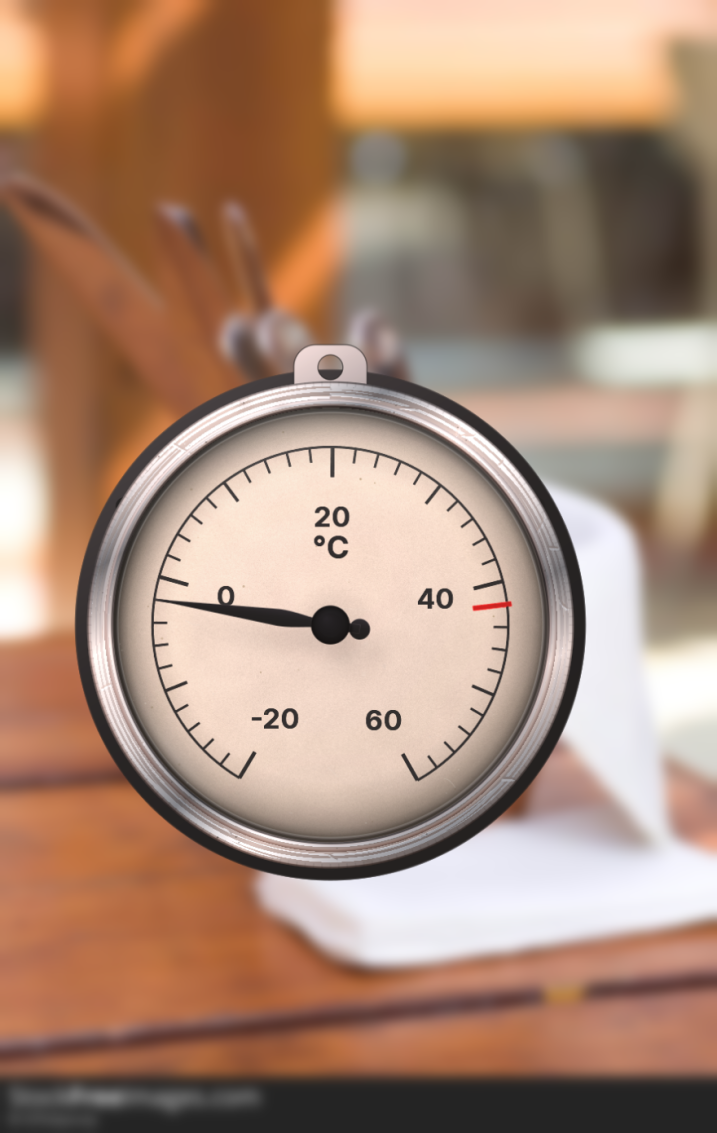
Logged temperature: -2 °C
